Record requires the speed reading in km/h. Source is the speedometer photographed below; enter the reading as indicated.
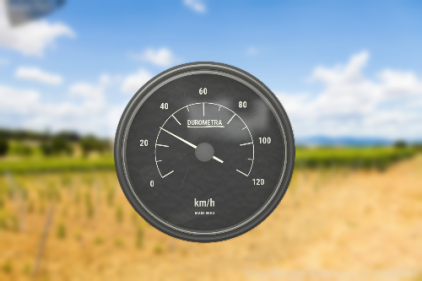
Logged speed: 30 km/h
